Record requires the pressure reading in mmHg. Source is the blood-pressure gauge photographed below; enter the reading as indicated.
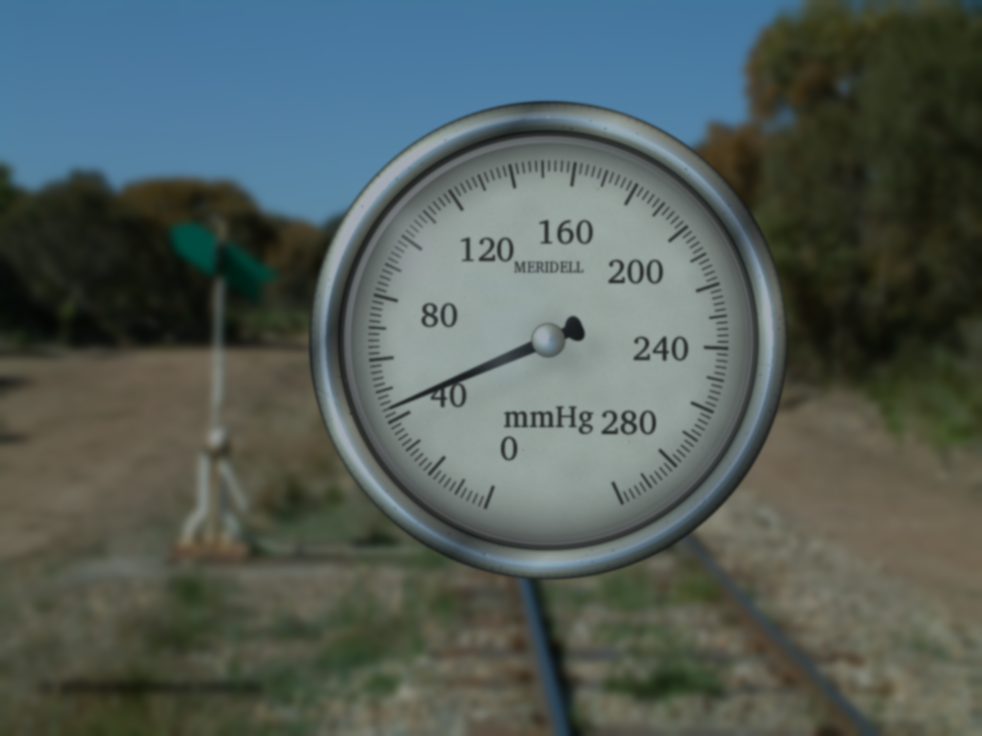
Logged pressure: 44 mmHg
